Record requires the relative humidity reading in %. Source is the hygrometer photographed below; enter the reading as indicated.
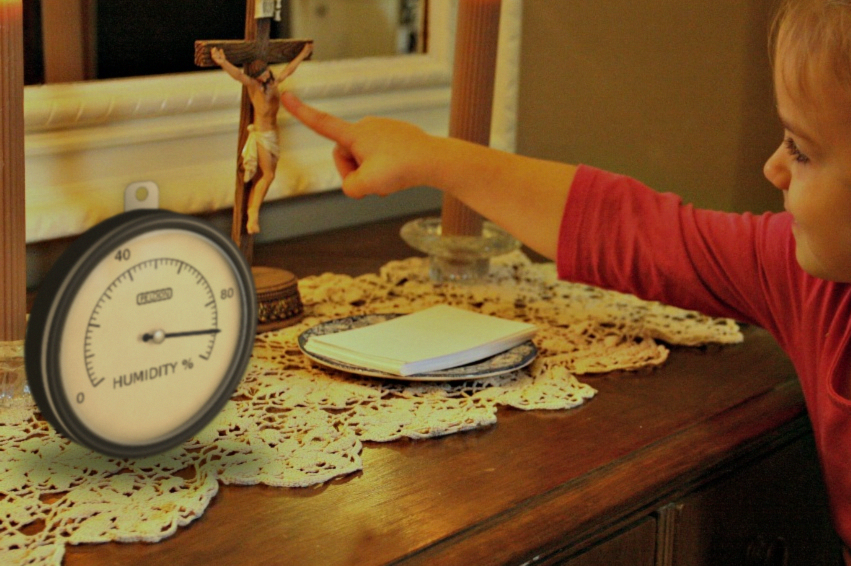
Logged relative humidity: 90 %
